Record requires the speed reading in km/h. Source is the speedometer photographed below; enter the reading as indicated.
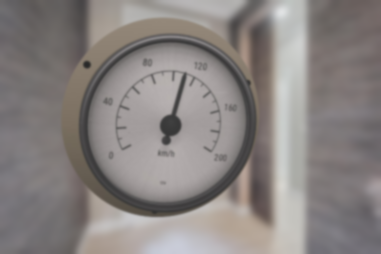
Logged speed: 110 km/h
